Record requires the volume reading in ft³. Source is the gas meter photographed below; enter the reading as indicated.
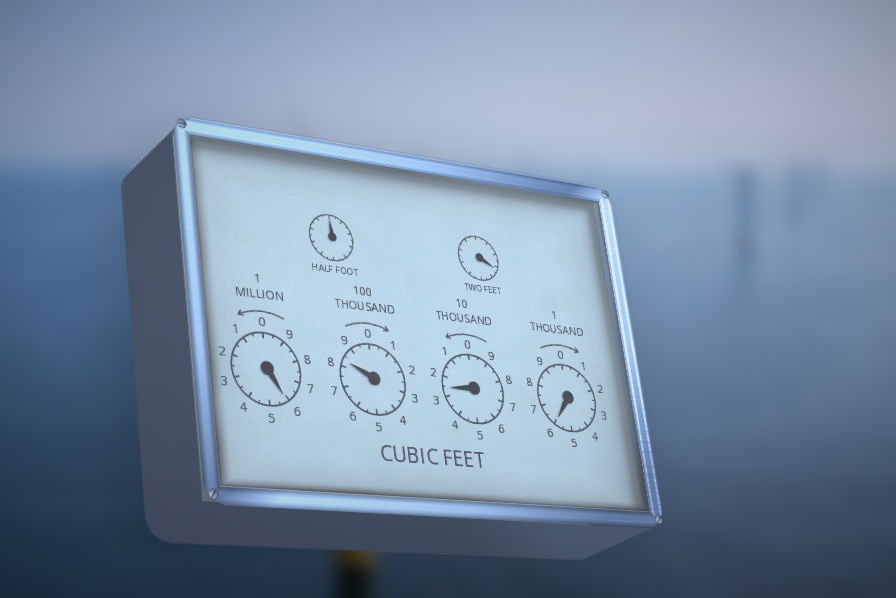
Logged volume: 582600 ft³
